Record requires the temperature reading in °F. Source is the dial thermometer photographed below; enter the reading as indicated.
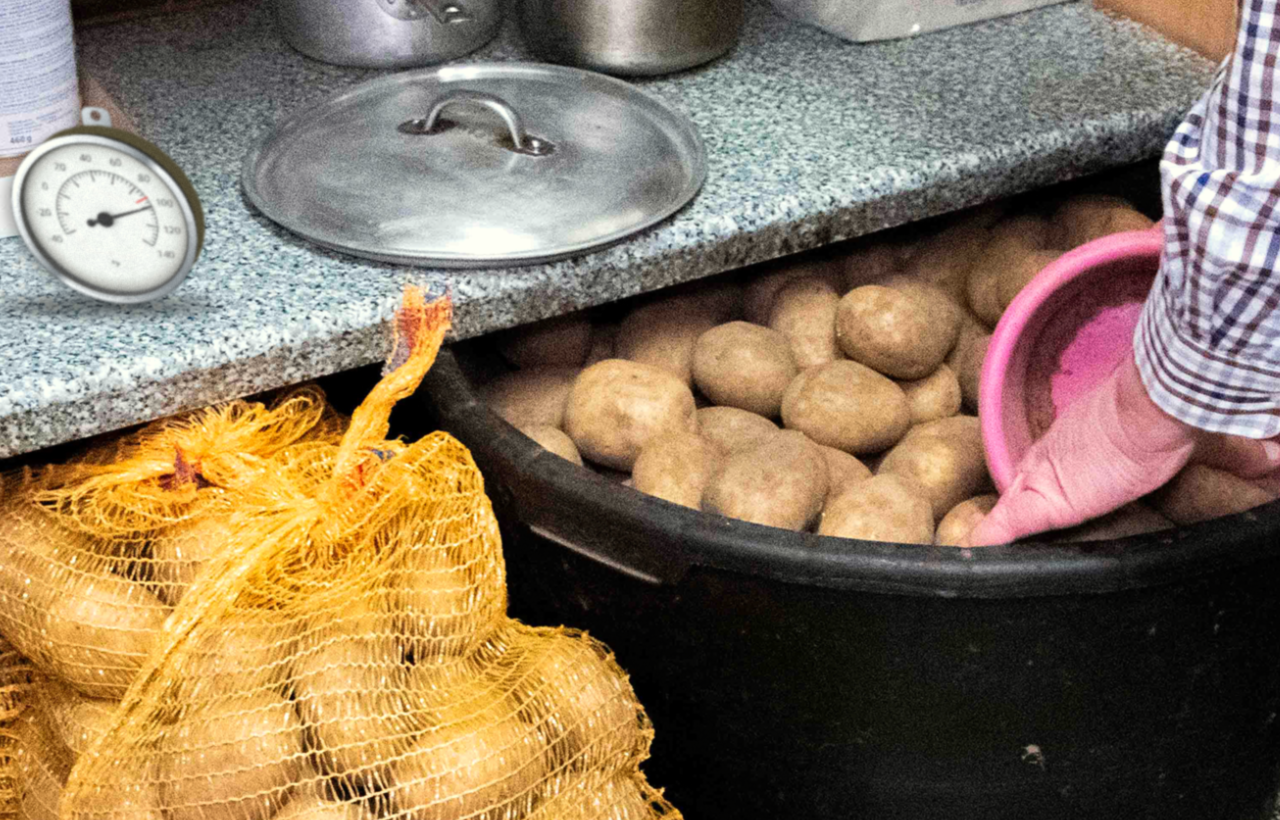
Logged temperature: 100 °F
